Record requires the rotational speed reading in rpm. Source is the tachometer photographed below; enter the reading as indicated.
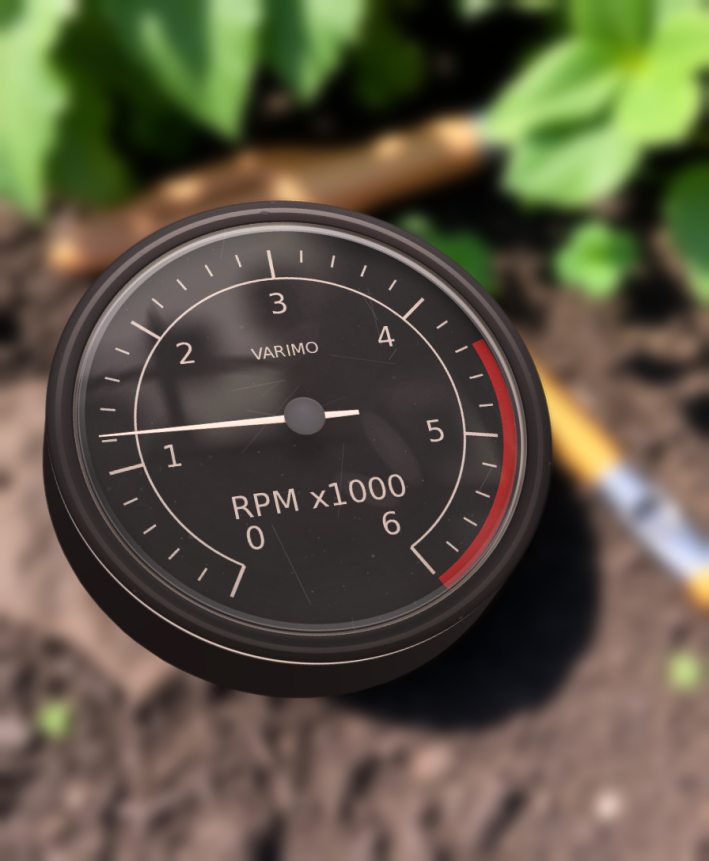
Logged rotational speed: 1200 rpm
